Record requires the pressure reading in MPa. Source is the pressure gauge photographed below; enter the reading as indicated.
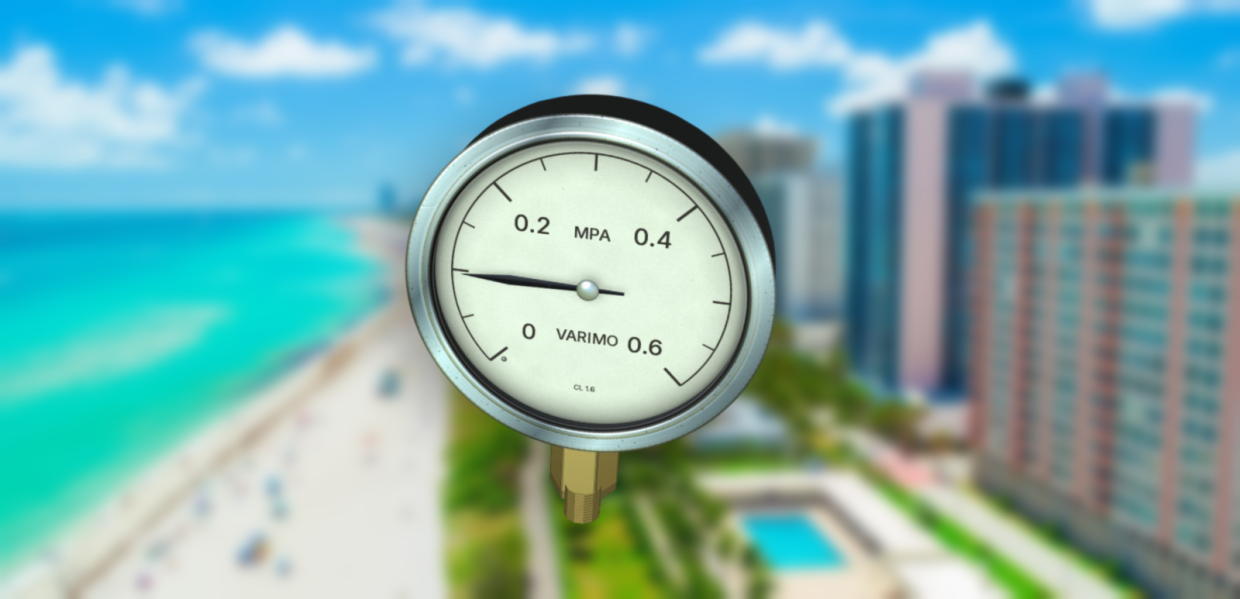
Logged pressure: 0.1 MPa
